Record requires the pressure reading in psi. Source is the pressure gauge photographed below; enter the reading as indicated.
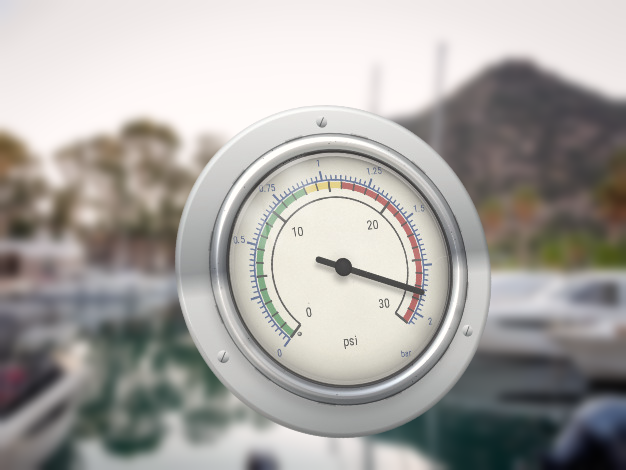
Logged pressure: 27.5 psi
